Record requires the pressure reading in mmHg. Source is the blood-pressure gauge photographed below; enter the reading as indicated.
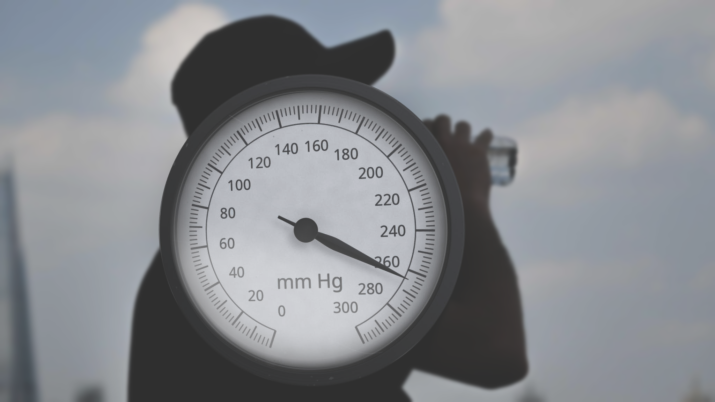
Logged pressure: 264 mmHg
